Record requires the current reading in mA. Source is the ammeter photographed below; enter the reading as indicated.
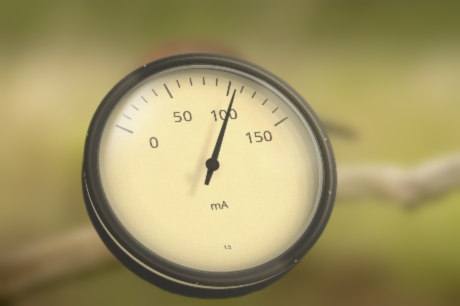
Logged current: 105 mA
